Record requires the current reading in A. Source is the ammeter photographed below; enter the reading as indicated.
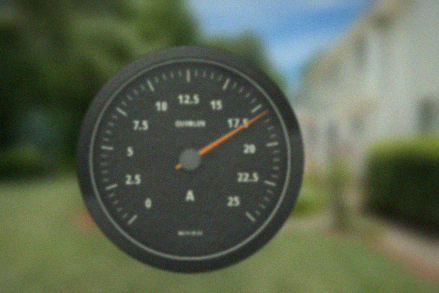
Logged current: 18 A
